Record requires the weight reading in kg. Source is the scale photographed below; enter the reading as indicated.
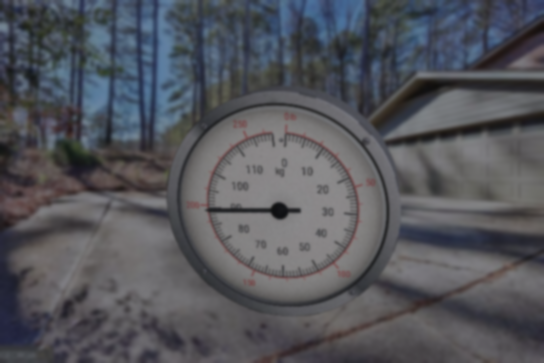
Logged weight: 90 kg
